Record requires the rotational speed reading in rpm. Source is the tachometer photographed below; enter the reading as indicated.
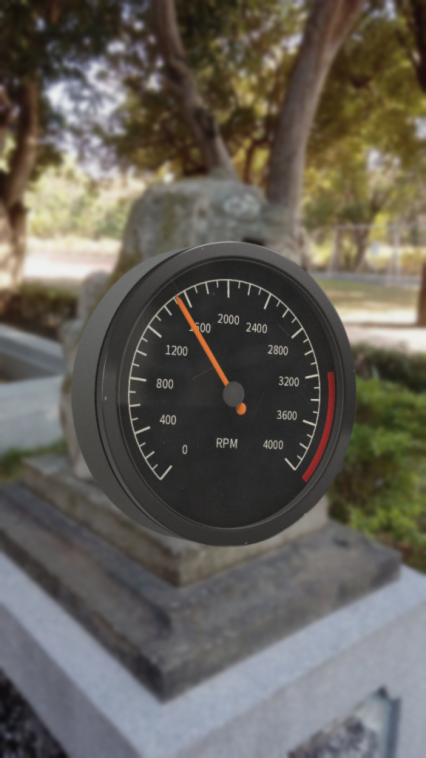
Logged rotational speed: 1500 rpm
